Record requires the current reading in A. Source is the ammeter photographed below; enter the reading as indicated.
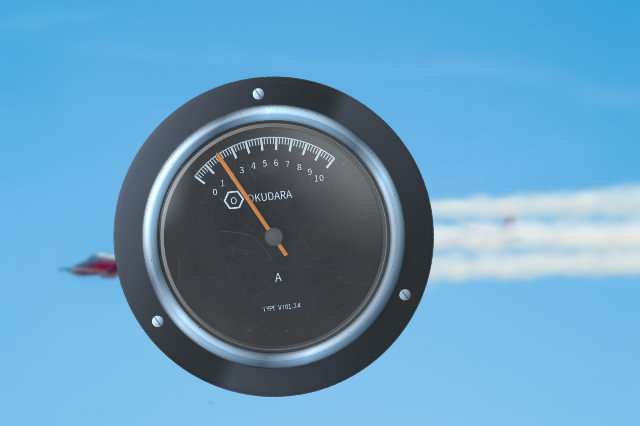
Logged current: 2 A
